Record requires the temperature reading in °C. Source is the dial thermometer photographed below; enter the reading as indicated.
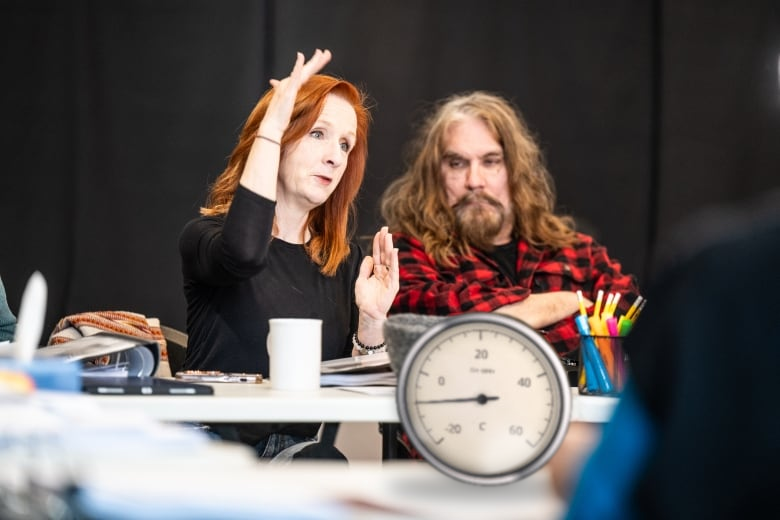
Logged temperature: -8 °C
